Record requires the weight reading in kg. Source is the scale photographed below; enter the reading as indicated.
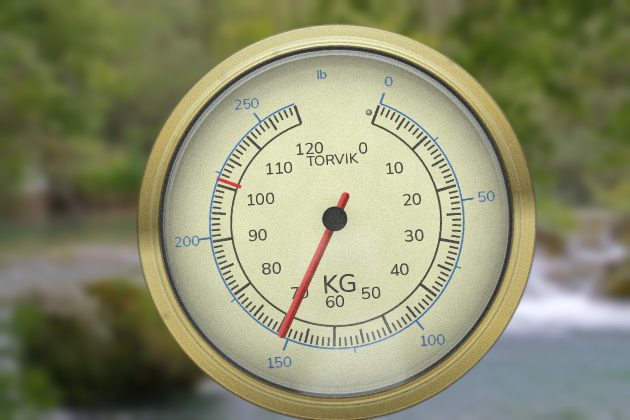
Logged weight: 69 kg
